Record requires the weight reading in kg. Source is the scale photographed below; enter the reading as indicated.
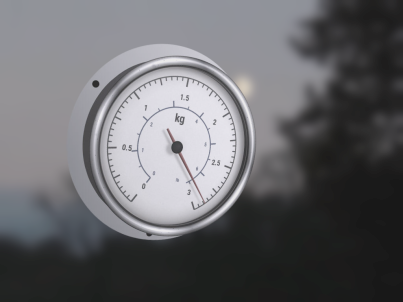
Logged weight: 2.9 kg
